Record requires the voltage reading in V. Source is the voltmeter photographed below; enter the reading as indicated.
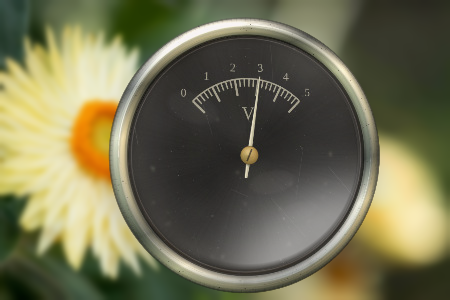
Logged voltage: 3 V
